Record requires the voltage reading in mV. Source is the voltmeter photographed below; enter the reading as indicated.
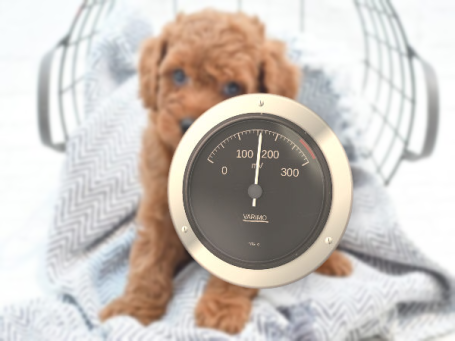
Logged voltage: 160 mV
